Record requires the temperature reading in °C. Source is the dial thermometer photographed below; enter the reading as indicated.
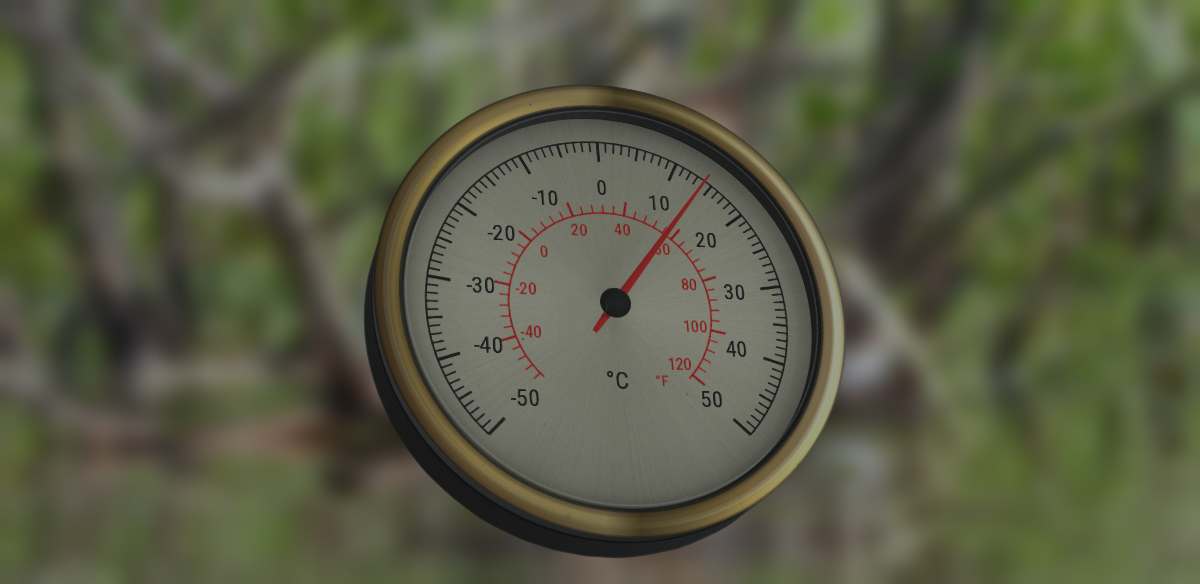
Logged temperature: 14 °C
